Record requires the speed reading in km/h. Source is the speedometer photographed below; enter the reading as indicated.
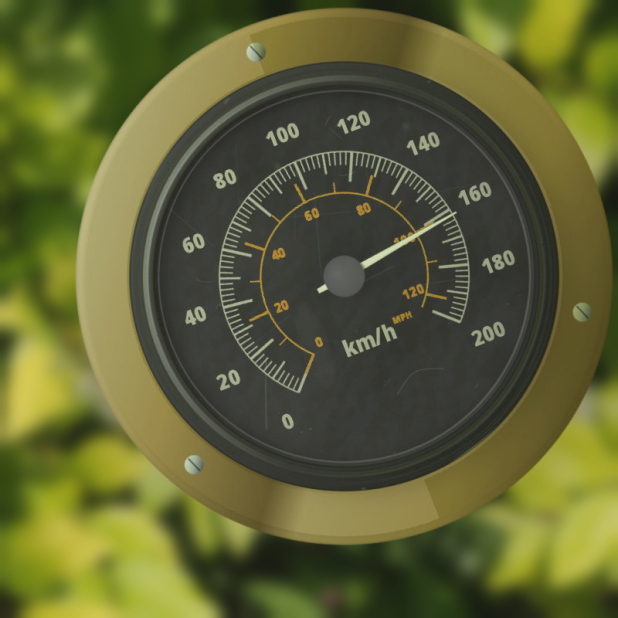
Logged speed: 162 km/h
